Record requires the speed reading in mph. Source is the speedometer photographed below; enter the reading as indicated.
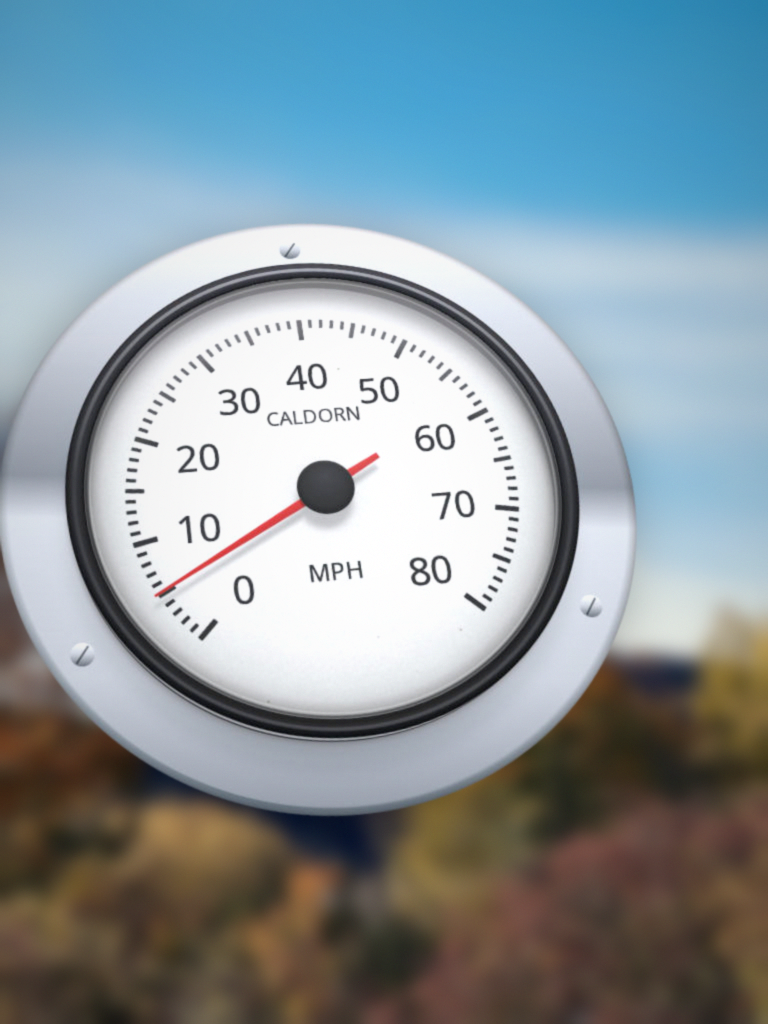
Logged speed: 5 mph
